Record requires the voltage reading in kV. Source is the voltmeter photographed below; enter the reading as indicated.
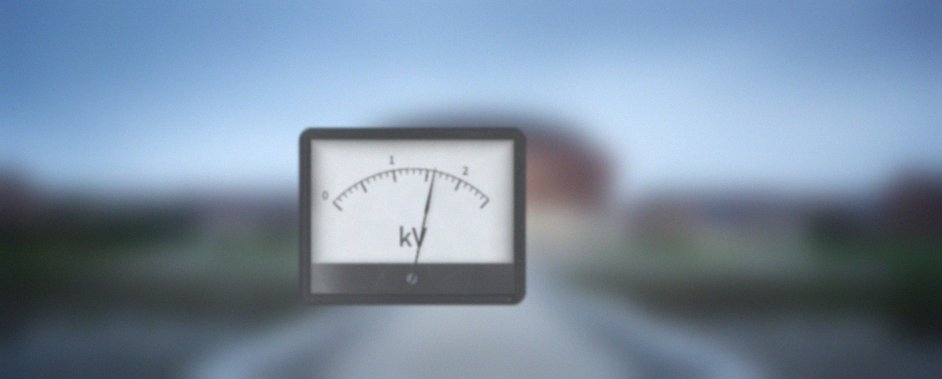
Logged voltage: 1.6 kV
